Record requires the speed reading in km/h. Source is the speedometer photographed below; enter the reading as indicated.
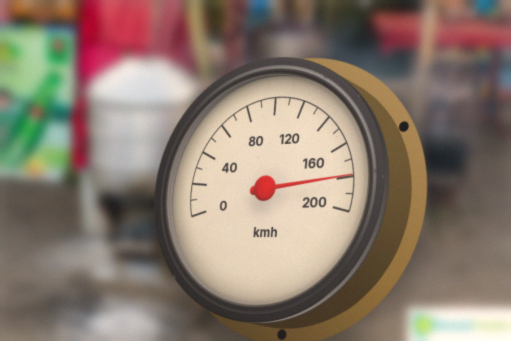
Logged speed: 180 km/h
